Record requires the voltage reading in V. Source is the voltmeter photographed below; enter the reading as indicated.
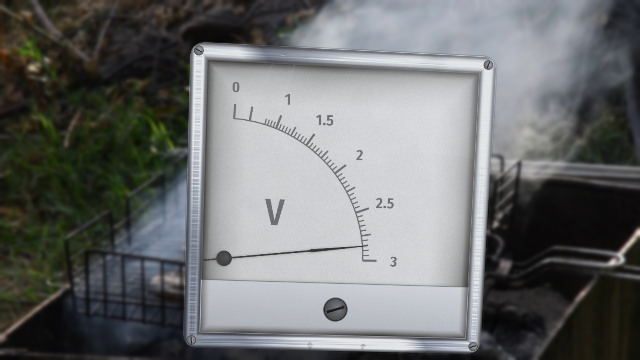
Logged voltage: 2.85 V
